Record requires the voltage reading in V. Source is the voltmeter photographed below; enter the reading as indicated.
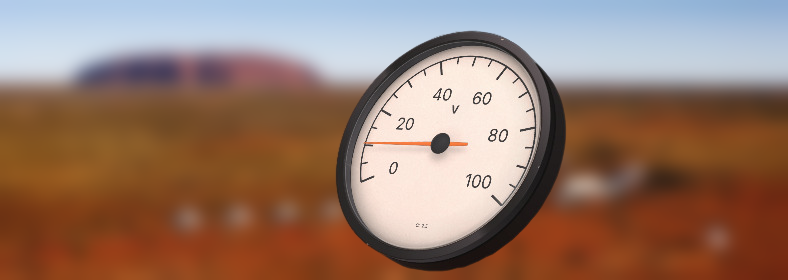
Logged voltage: 10 V
